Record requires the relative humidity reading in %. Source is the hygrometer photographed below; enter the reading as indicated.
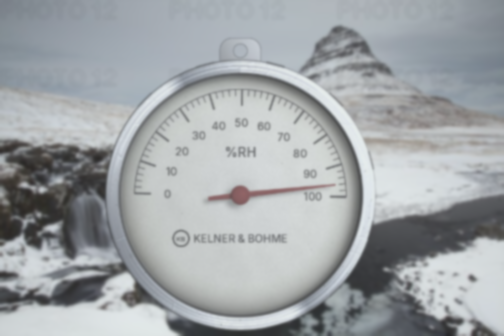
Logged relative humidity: 96 %
